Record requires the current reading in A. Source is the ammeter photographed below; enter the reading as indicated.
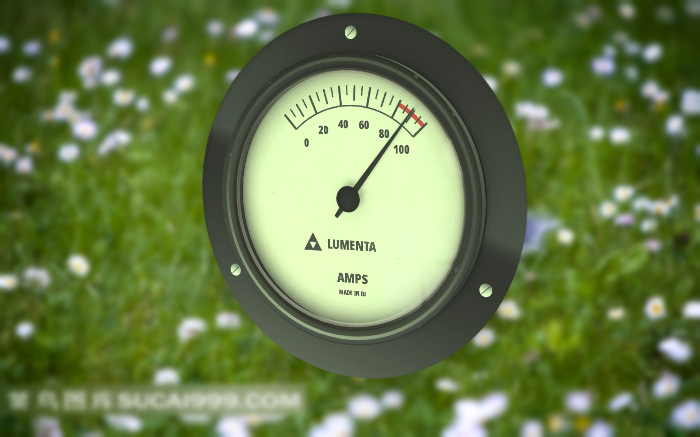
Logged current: 90 A
